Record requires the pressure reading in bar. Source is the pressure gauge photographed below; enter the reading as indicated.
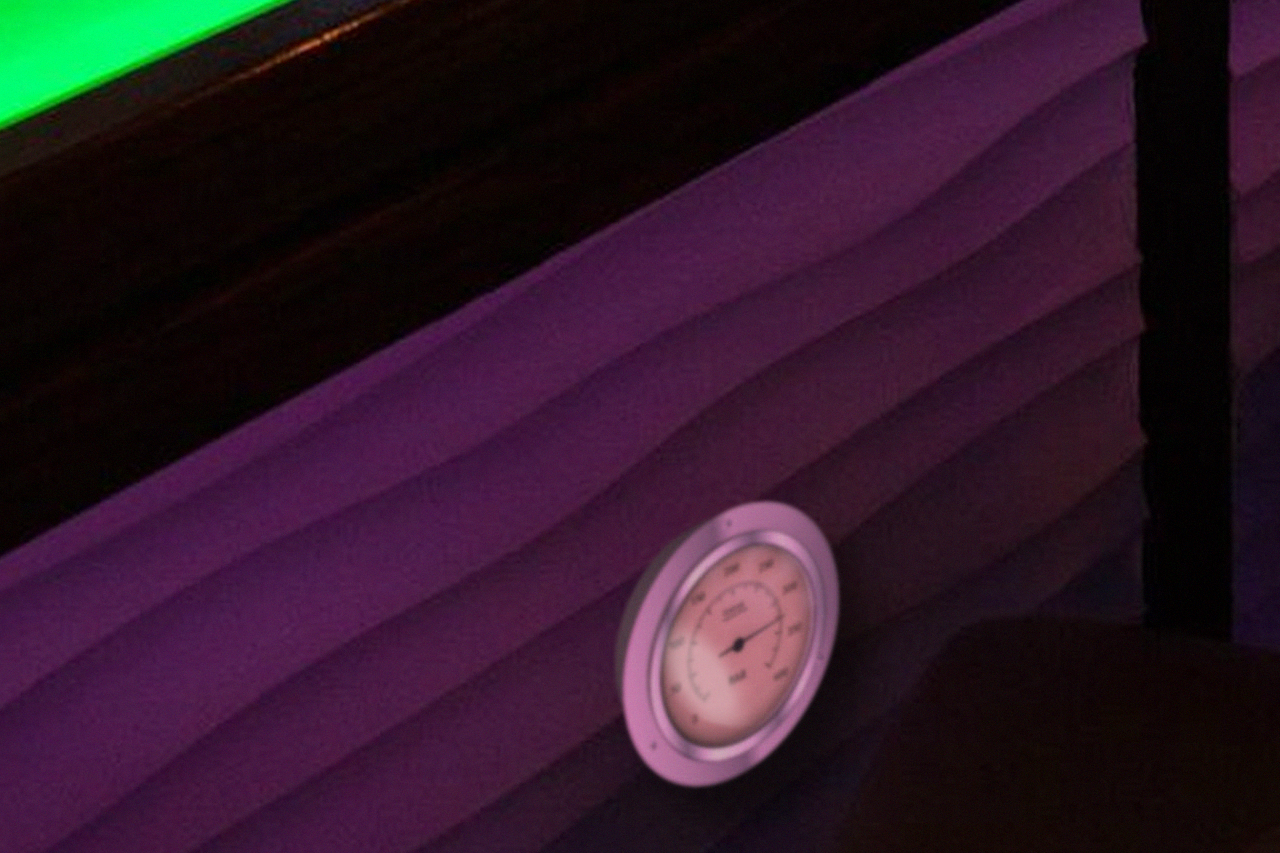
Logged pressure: 325 bar
